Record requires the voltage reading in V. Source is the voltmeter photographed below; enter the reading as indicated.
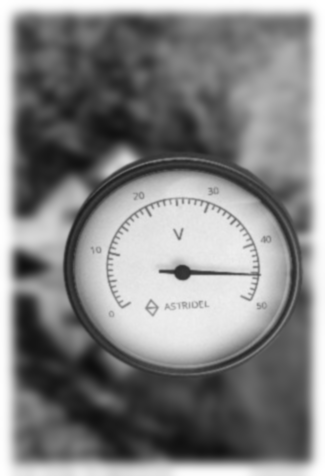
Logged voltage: 45 V
